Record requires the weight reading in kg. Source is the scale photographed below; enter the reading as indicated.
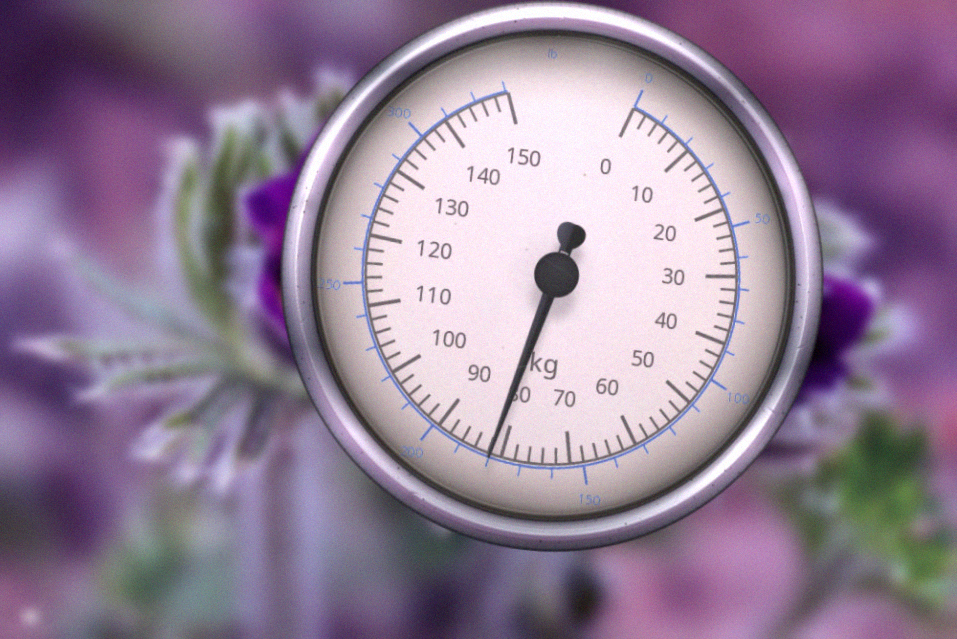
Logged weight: 82 kg
